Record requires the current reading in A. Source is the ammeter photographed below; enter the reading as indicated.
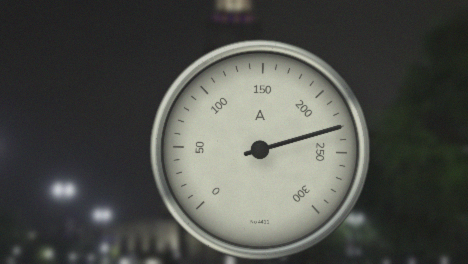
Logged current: 230 A
